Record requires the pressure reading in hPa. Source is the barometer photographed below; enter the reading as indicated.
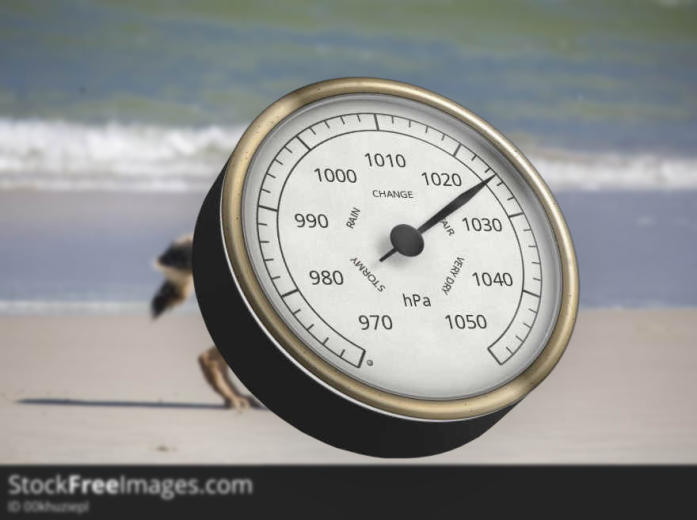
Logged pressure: 1025 hPa
